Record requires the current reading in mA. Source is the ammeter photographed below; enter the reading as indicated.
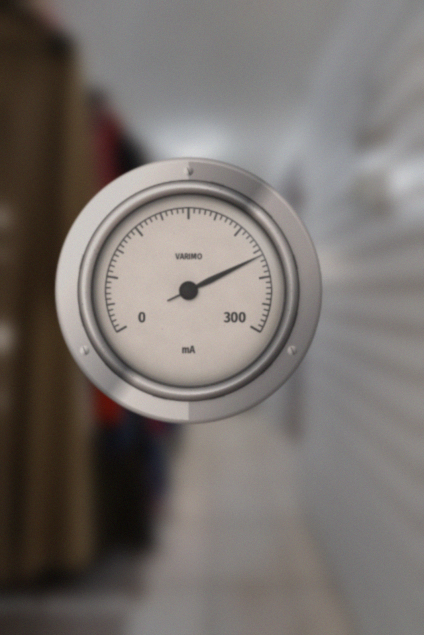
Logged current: 230 mA
